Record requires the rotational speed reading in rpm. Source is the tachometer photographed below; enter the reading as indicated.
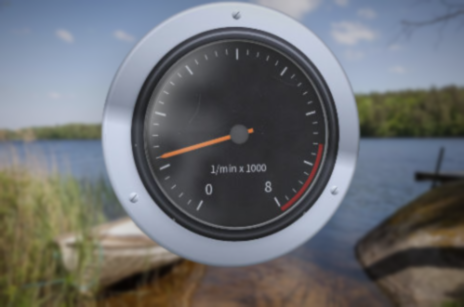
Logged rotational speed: 1200 rpm
